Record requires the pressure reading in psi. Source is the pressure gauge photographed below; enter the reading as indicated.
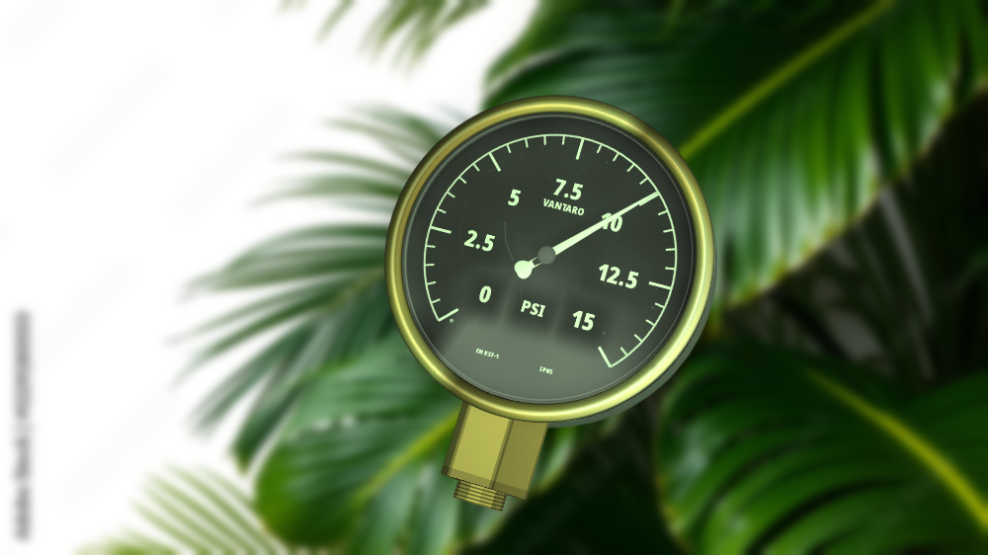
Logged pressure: 10 psi
